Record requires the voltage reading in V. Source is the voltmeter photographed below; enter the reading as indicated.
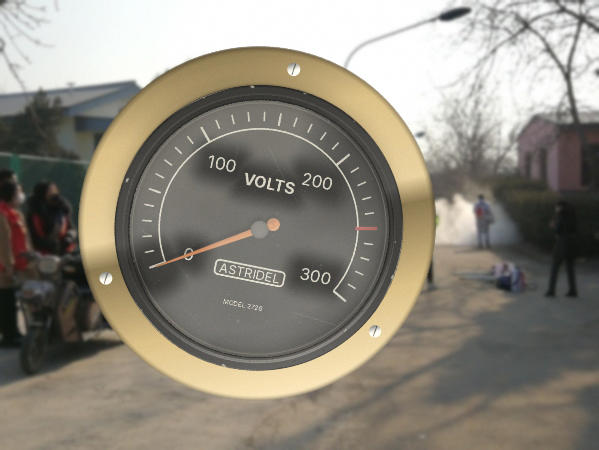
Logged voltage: 0 V
